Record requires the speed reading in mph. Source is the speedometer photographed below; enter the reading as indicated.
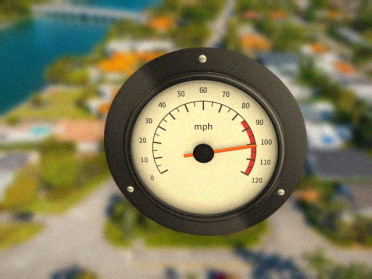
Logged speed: 100 mph
